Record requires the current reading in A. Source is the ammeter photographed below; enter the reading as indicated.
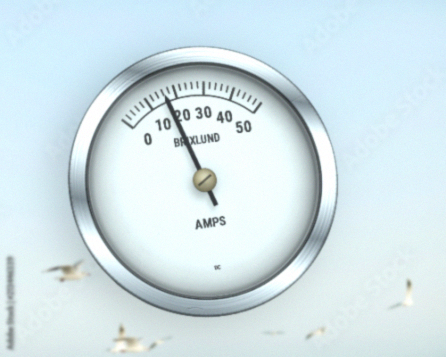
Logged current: 16 A
